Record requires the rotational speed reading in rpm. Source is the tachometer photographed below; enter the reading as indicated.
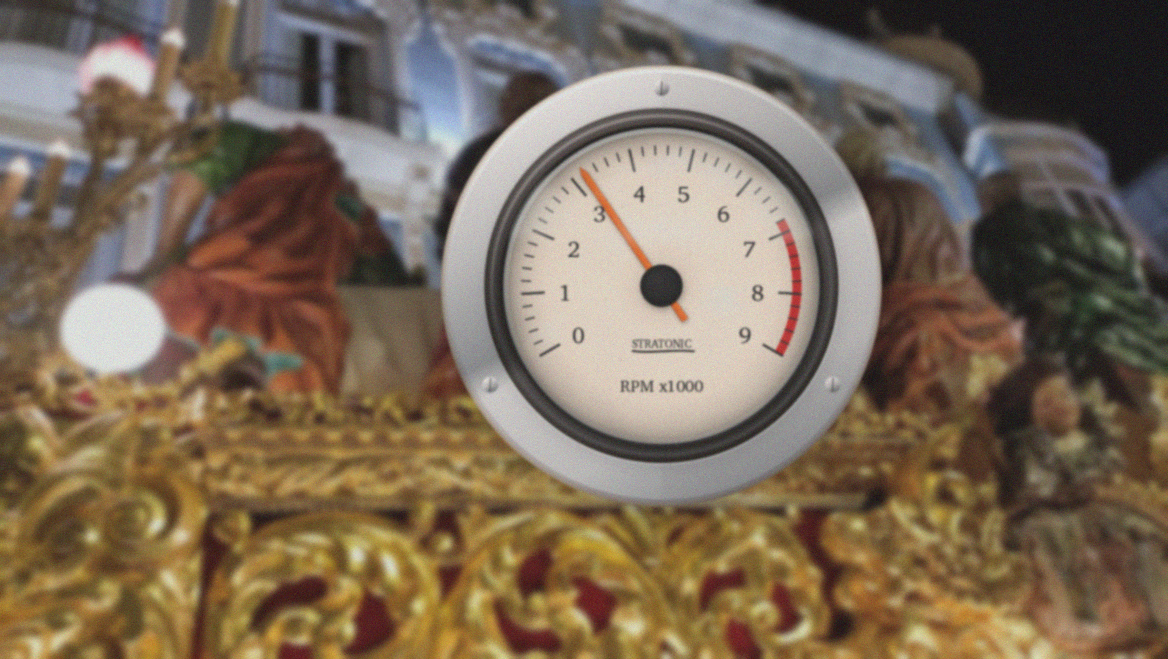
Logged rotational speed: 3200 rpm
